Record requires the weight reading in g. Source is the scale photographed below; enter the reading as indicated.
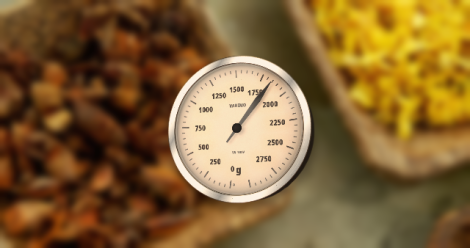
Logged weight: 1850 g
